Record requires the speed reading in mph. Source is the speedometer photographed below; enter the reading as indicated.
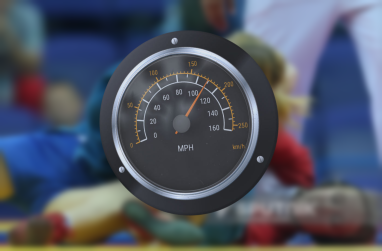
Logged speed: 110 mph
